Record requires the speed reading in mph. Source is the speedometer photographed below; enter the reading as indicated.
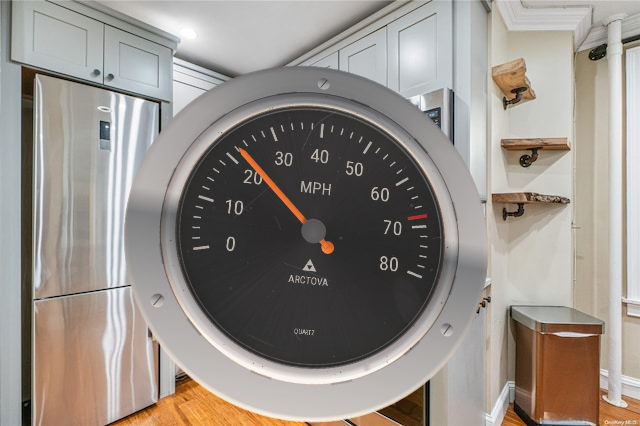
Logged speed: 22 mph
